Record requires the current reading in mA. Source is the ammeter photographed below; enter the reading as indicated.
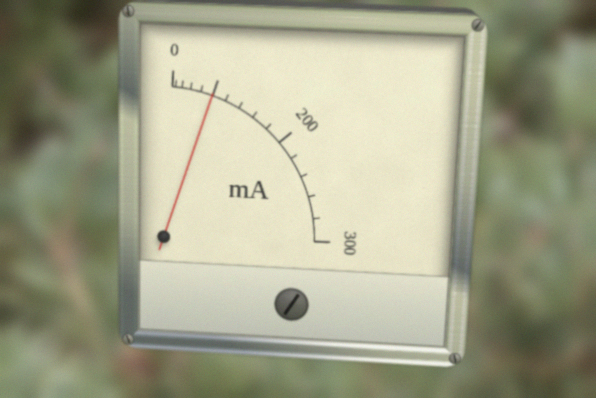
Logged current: 100 mA
